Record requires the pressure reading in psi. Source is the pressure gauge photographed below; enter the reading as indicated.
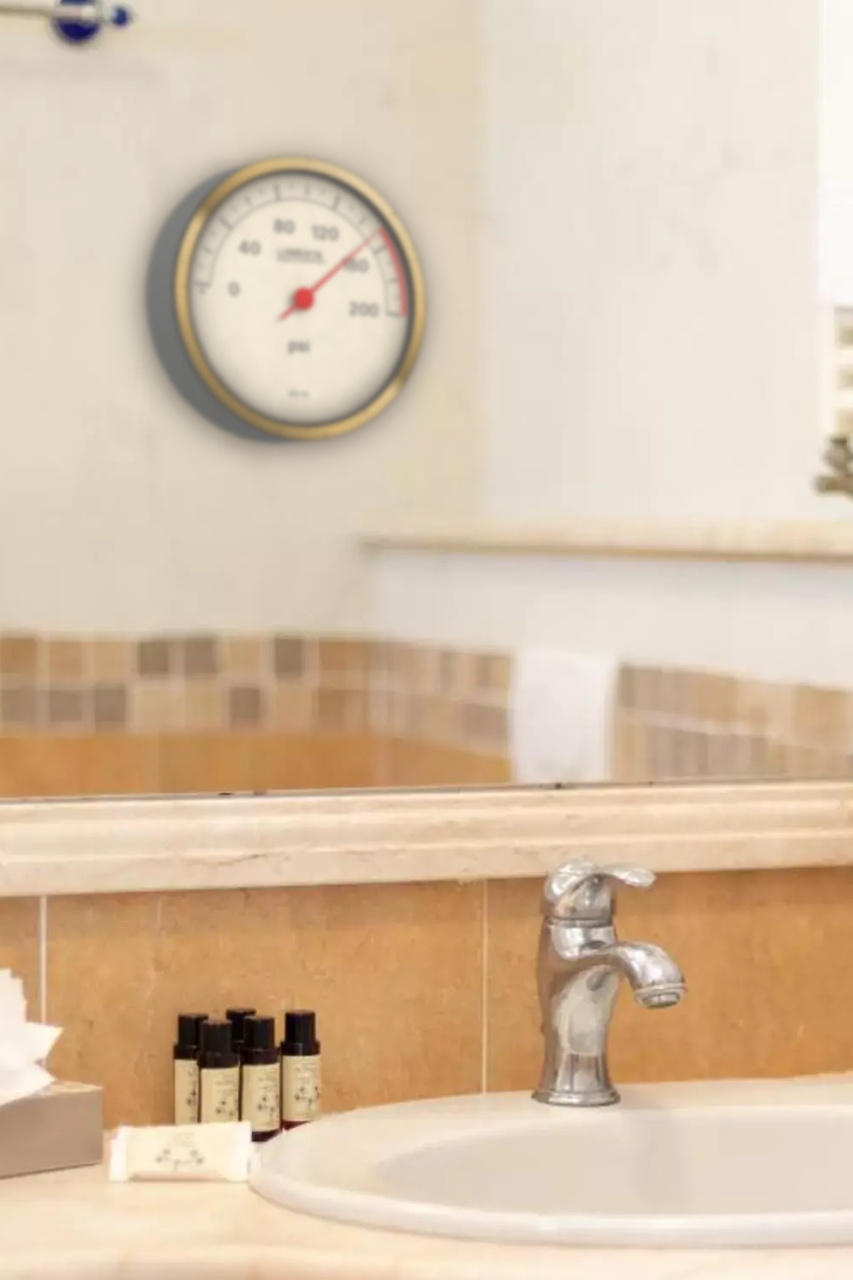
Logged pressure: 150 psi
